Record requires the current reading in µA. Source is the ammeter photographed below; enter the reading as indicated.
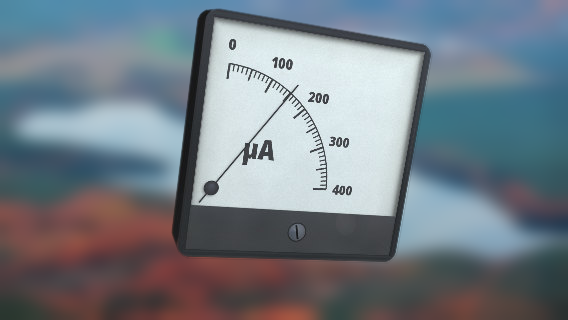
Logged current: 150 µA
